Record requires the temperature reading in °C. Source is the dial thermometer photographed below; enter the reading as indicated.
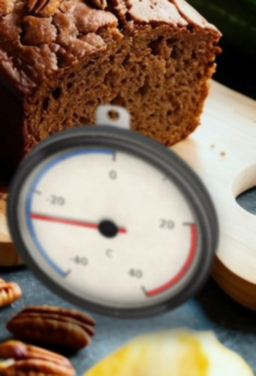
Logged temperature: -25 °C
